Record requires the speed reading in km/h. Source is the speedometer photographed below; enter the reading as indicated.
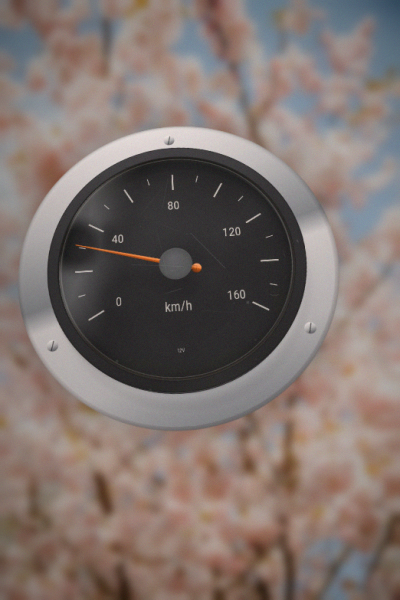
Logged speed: 30 km/h
